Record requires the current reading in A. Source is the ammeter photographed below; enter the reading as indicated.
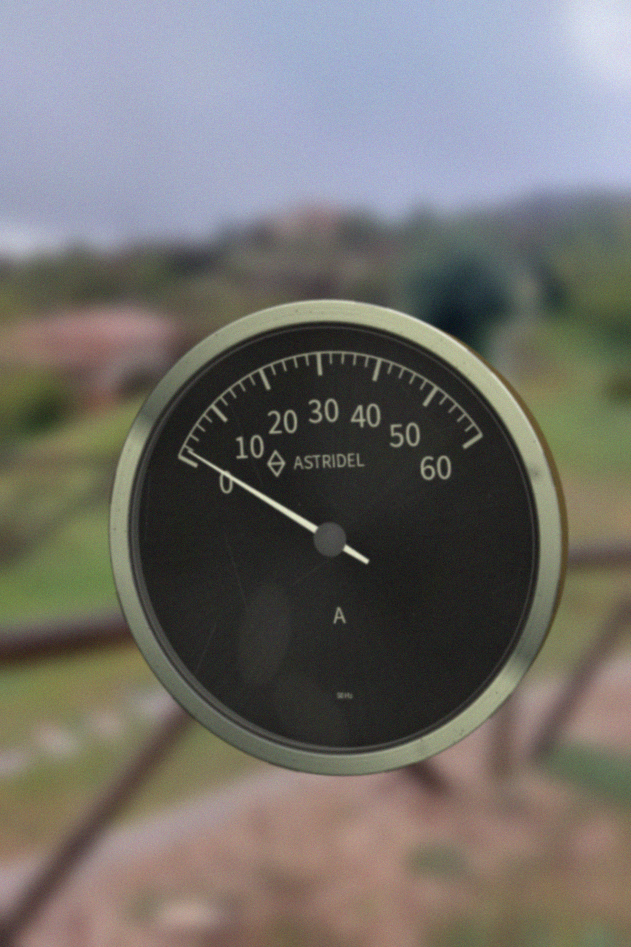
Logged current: 2 A
